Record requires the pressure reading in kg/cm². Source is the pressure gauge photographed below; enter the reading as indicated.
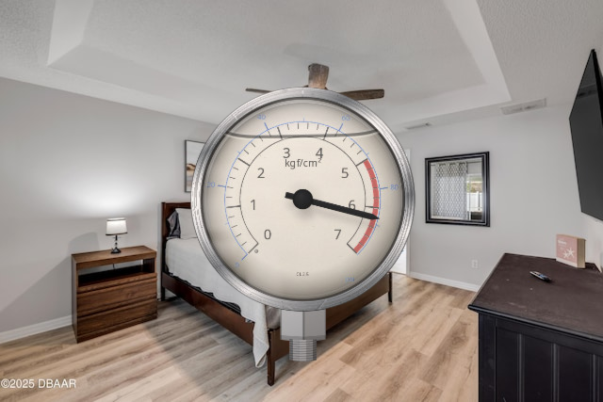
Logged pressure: 6.2 kg/cm²
